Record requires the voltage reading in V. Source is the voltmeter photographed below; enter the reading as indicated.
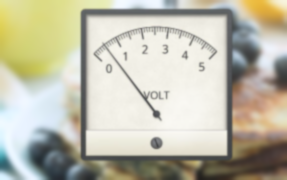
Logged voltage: 0.5 V
